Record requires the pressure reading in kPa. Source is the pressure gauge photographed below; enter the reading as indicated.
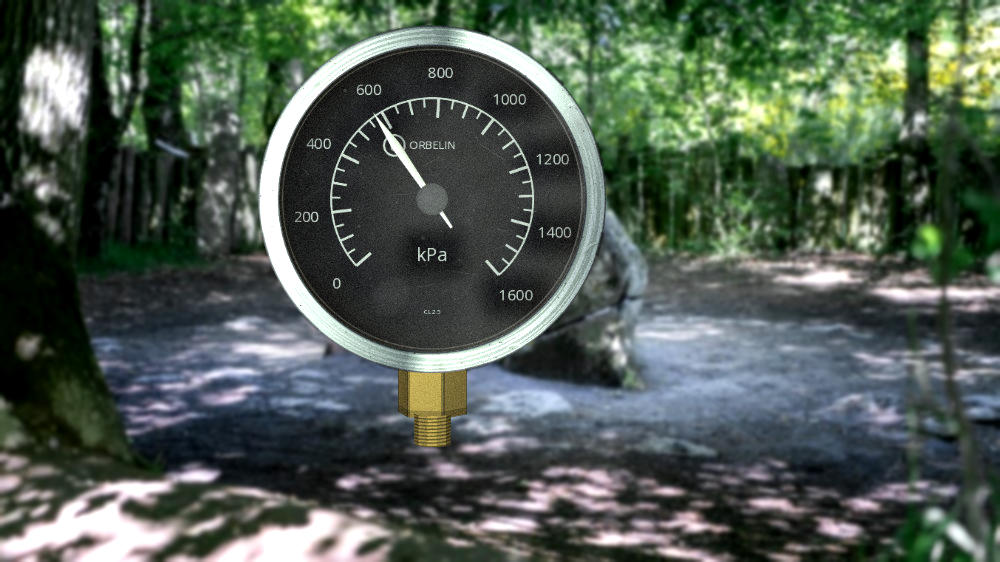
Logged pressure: 575 kPa
